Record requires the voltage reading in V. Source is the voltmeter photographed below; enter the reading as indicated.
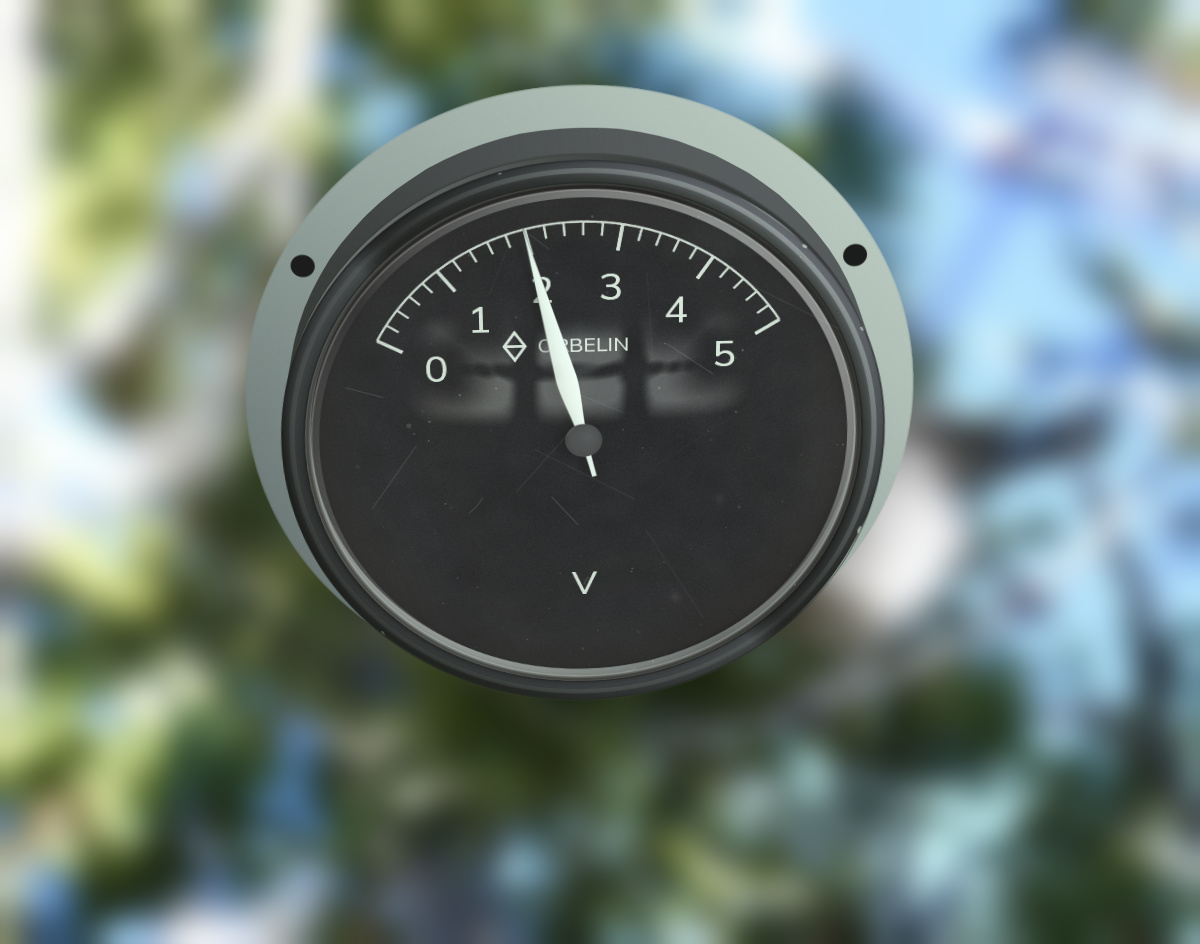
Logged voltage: 2 V
